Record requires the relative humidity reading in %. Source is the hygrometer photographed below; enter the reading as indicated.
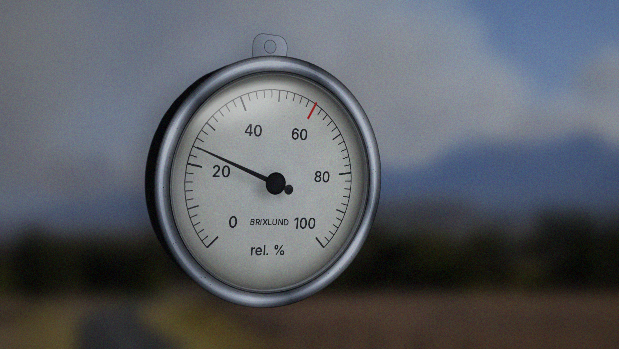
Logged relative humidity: 24 %
